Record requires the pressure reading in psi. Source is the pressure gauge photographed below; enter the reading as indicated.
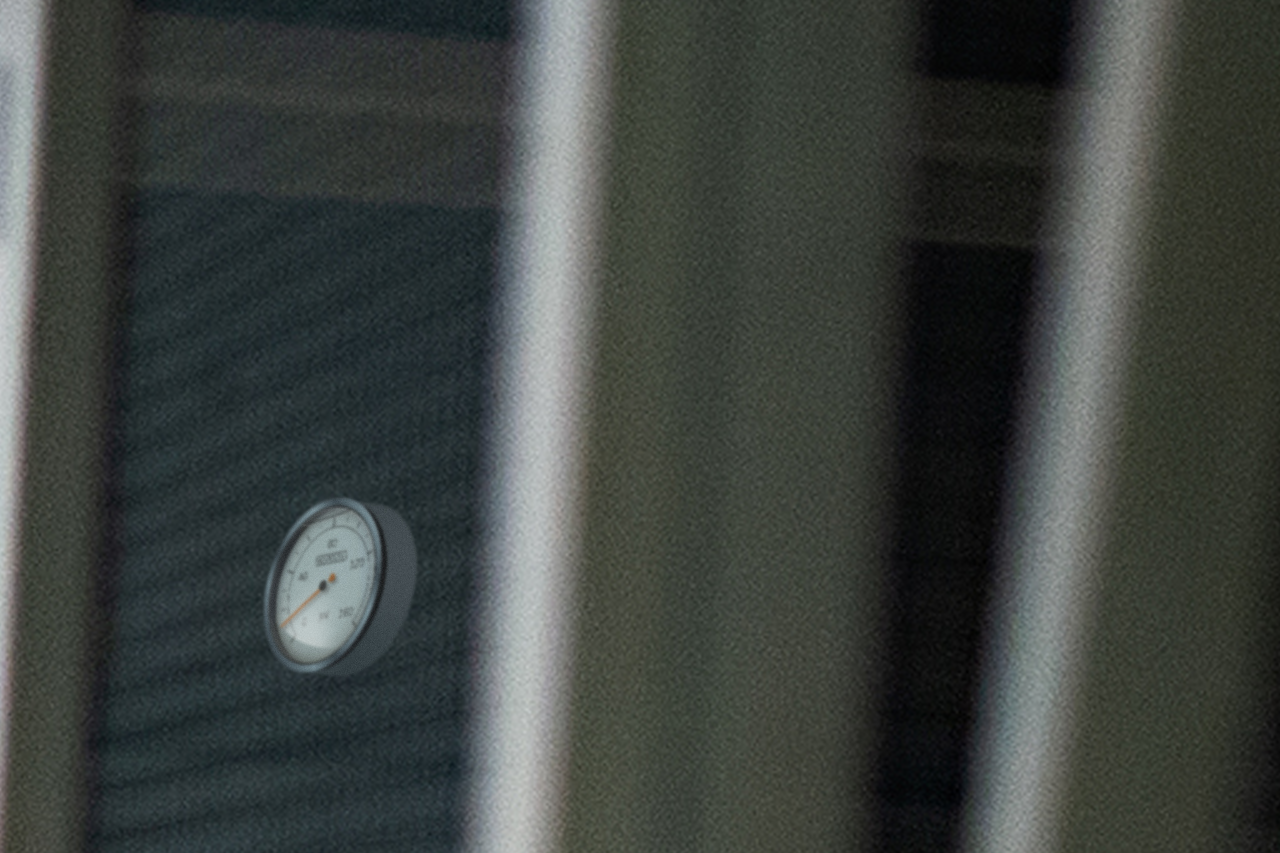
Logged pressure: 10 psi
